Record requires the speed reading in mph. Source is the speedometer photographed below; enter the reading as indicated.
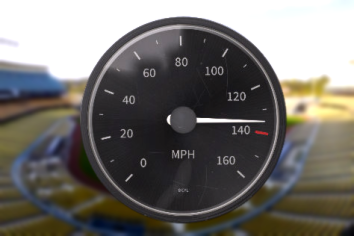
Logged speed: 135 mph
